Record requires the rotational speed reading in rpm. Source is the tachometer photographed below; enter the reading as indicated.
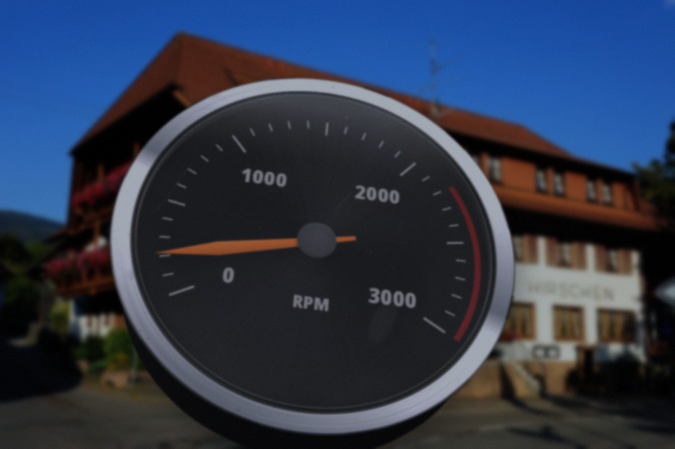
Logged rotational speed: 200 rpm
